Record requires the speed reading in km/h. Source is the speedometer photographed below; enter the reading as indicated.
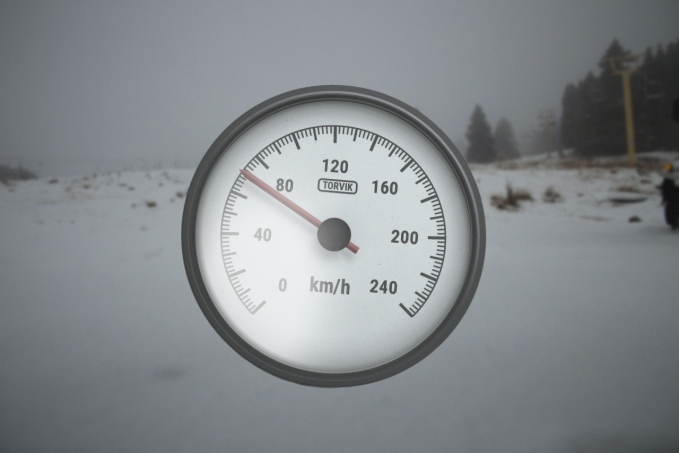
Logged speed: 70 km/h
